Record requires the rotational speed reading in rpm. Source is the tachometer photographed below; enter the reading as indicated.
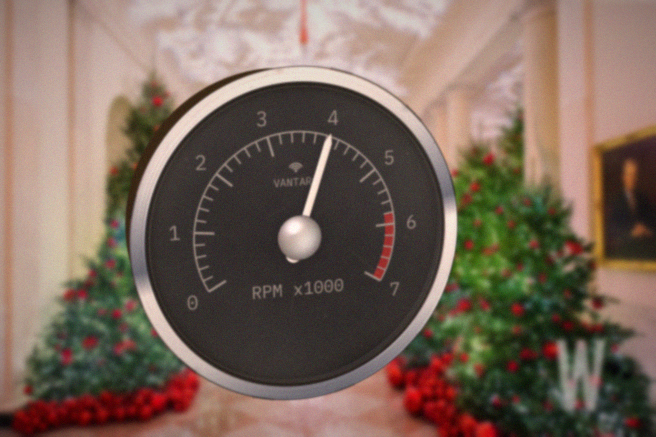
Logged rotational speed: 4000 rpm
